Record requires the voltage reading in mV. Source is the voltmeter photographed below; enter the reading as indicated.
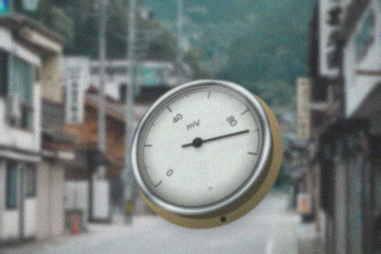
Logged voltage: 90 mV
